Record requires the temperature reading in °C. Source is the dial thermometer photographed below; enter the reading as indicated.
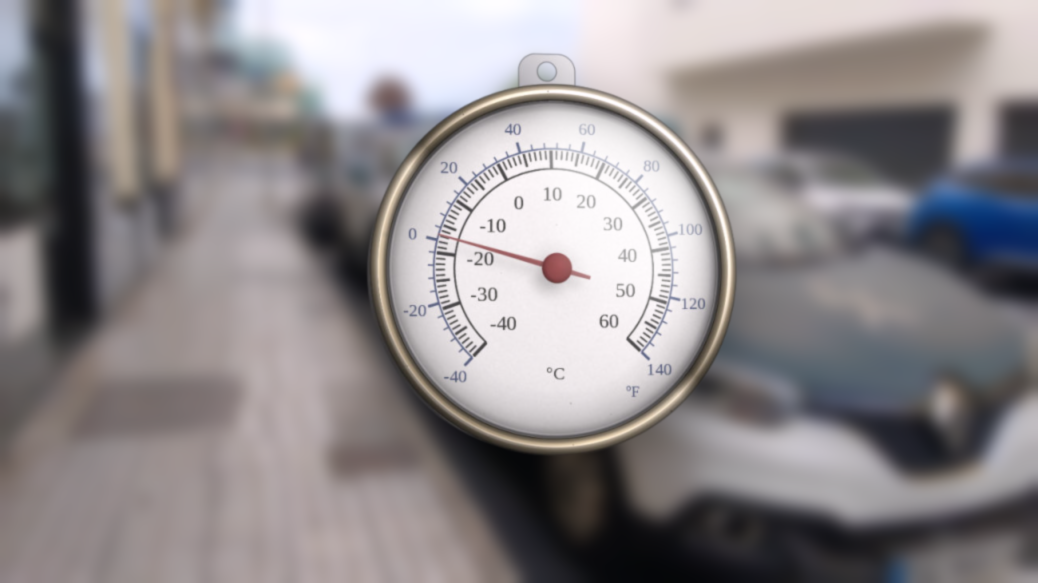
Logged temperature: -17 °C
